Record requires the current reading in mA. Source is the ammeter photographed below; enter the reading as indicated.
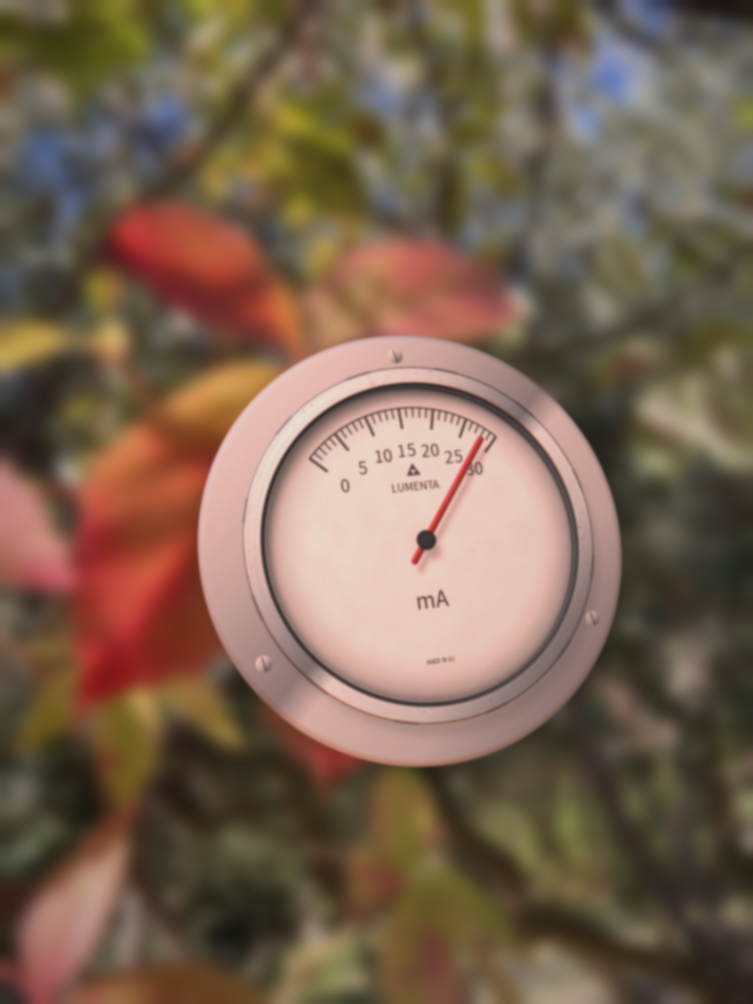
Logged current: 28 mA
